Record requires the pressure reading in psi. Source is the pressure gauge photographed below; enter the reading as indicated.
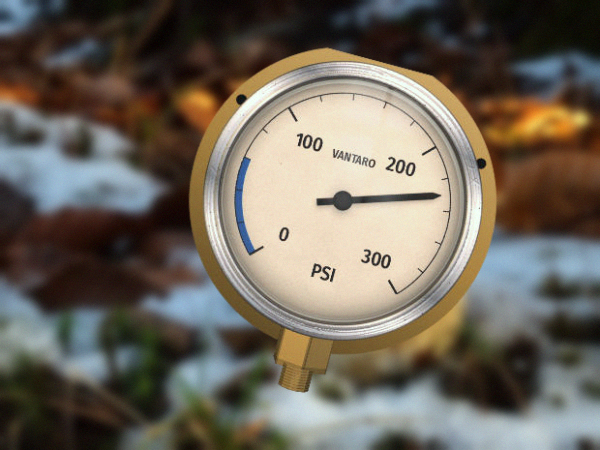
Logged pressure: 230 psi
